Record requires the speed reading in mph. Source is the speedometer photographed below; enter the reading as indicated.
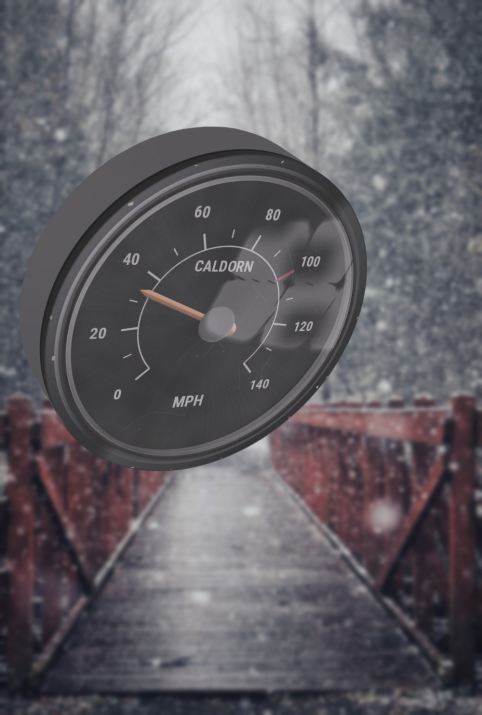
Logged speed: 35 mph
